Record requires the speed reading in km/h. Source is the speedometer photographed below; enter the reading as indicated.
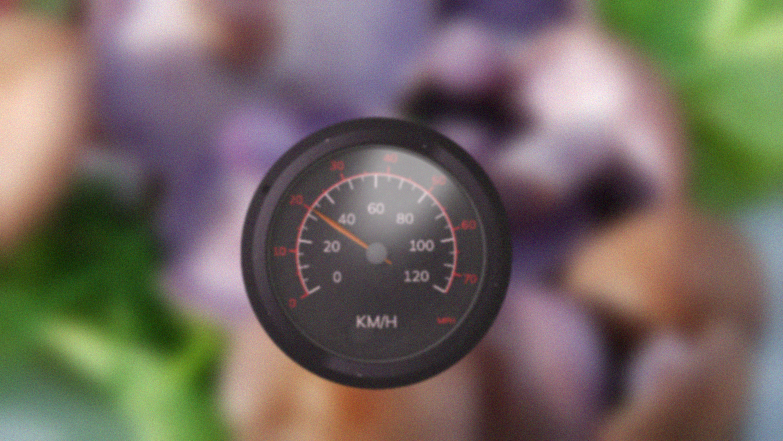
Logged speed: 32.5 km/h
